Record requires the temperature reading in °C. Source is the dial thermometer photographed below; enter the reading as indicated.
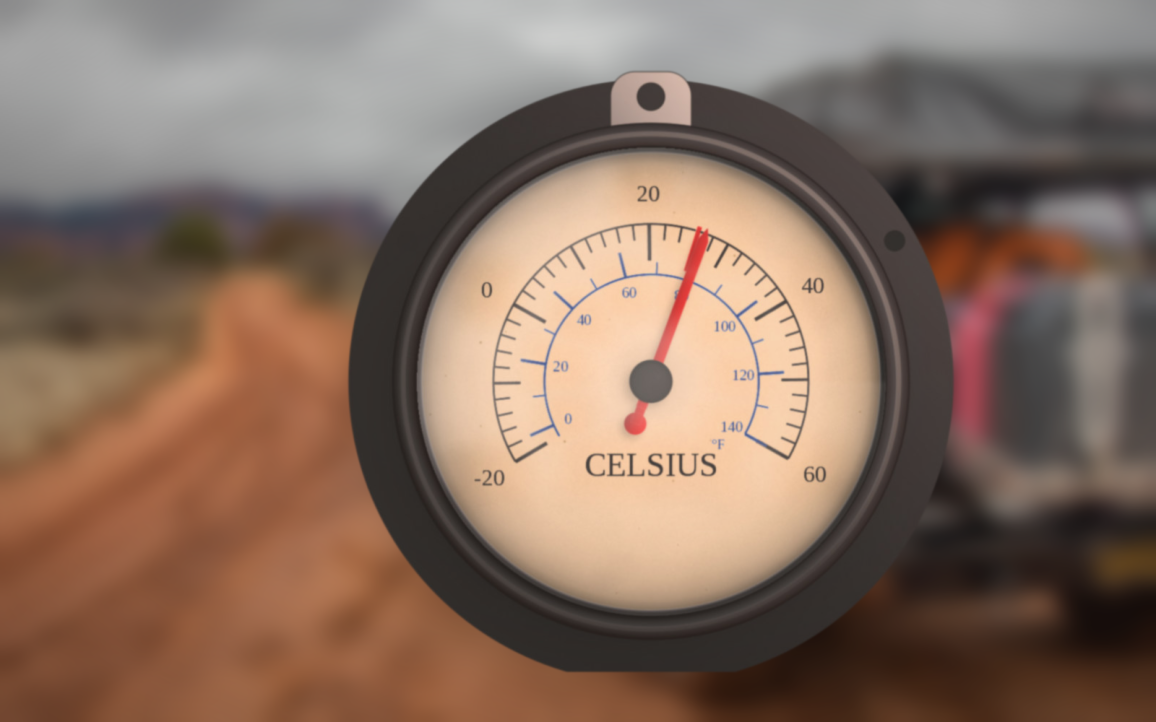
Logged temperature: 27 °C
